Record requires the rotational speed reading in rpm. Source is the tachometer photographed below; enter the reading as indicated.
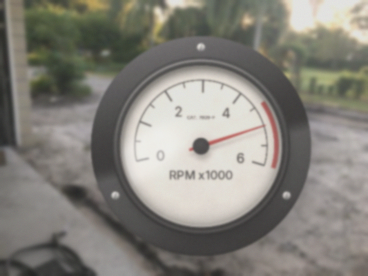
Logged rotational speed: 5000 rpm
